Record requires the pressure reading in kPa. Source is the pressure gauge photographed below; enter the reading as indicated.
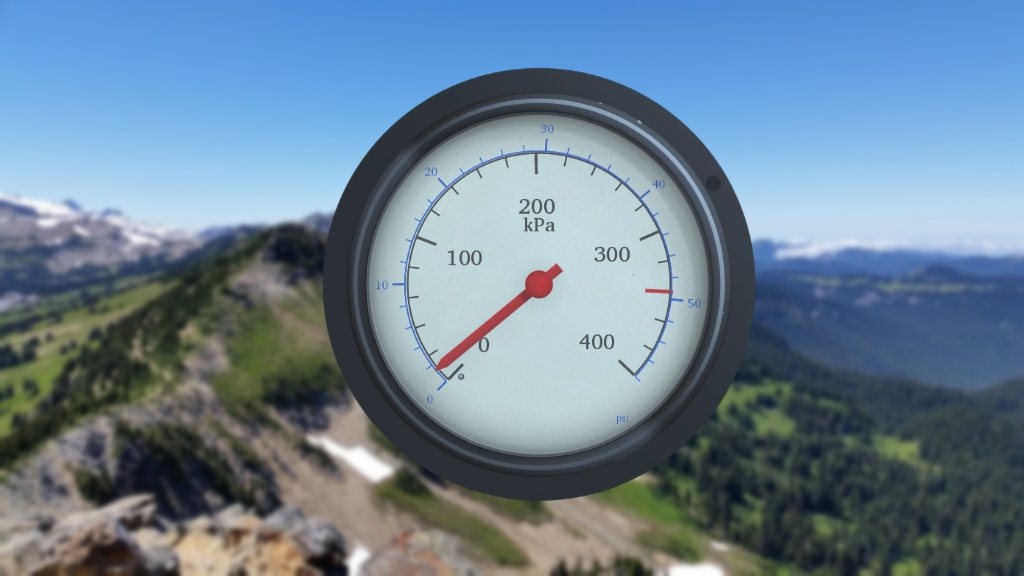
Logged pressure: 10 kPa
